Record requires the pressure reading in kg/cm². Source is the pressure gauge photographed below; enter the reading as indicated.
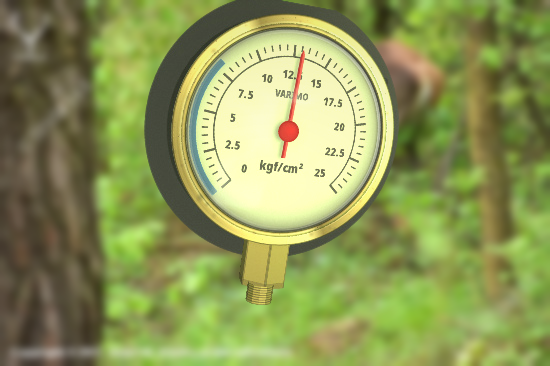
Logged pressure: 13 kg/cm²
